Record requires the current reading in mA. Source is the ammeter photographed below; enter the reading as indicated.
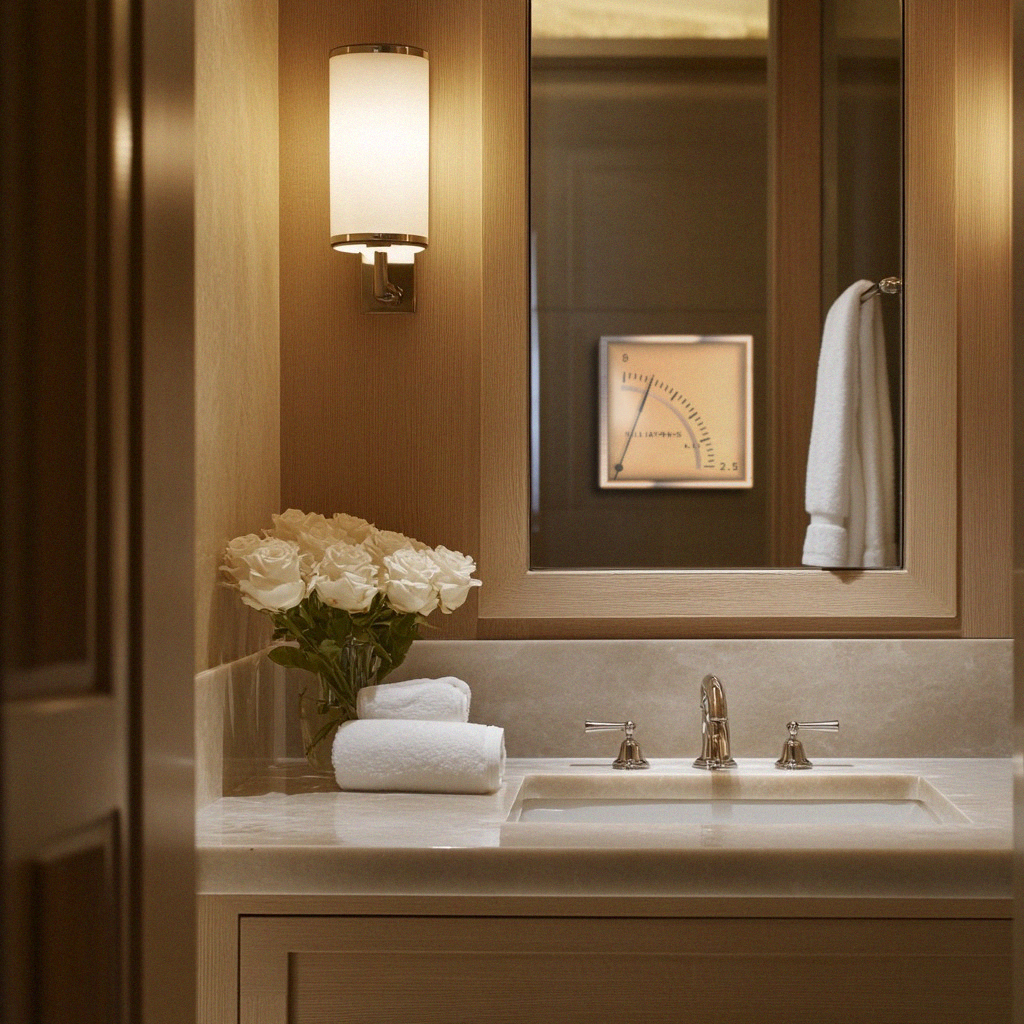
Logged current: 0.5 mA
